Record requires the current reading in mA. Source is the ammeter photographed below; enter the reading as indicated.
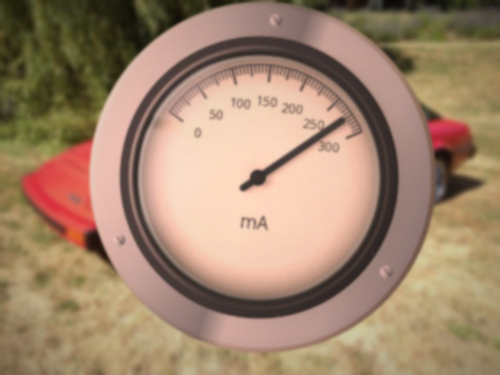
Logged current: 275 mA
